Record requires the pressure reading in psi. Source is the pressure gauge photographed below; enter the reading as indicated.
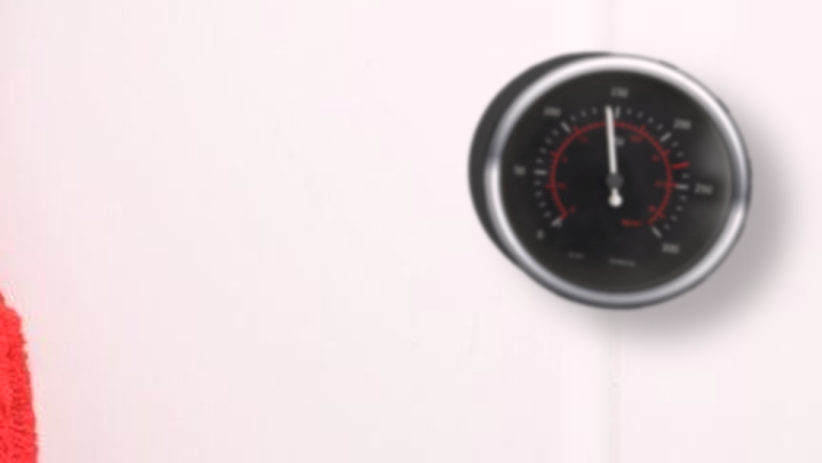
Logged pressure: 140 psi
